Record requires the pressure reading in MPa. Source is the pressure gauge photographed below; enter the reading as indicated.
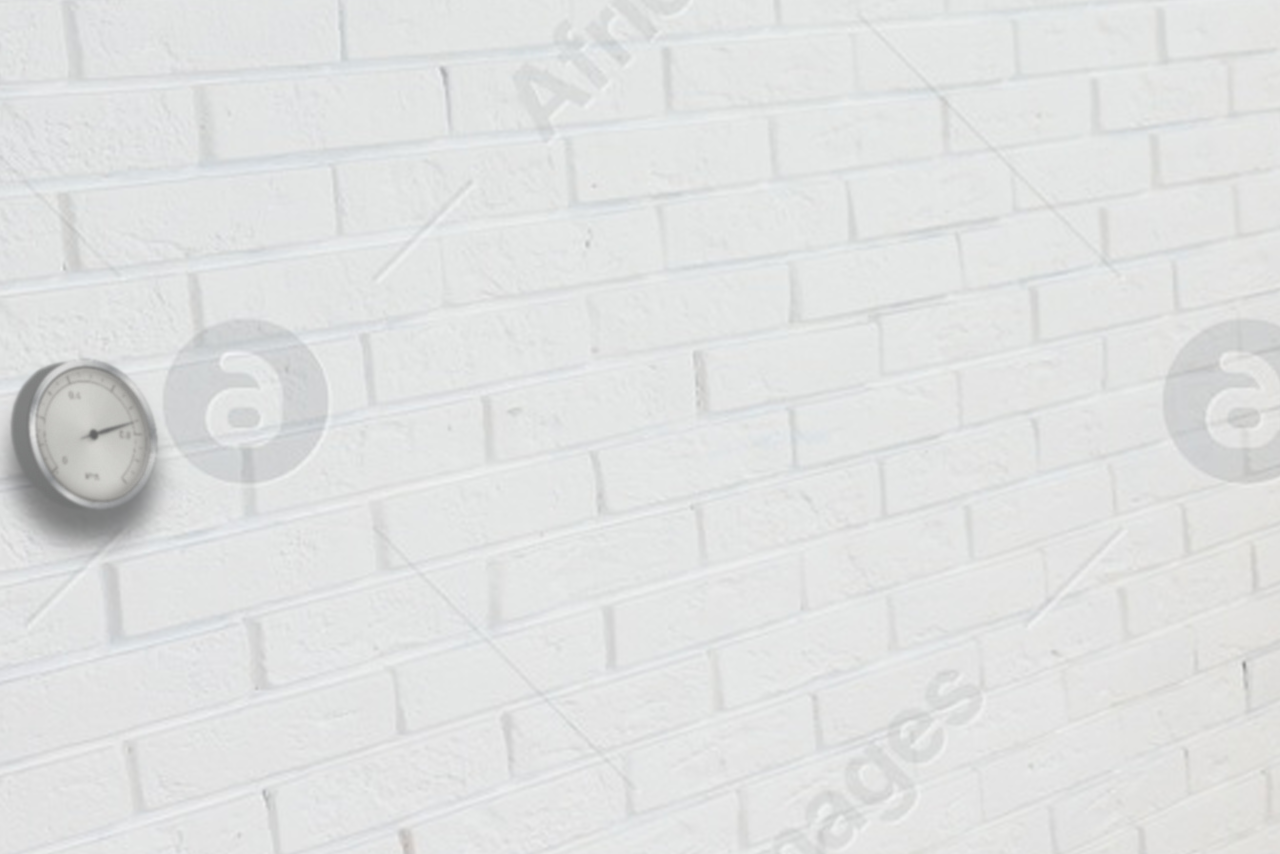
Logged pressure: 0.75 MPa
